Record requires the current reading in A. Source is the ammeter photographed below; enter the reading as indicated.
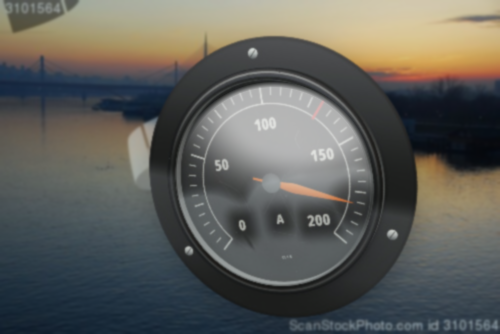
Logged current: 180 A
